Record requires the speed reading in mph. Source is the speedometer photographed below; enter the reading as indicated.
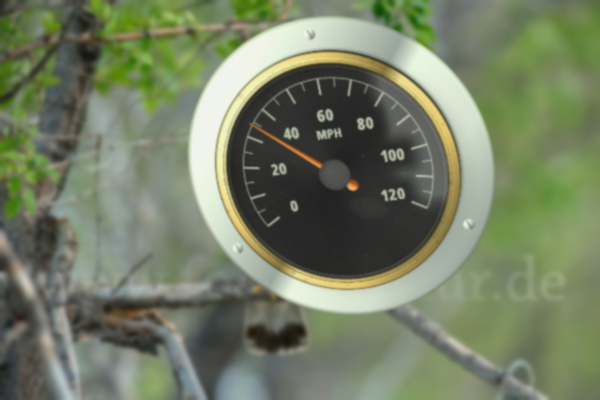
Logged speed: 35 mph
